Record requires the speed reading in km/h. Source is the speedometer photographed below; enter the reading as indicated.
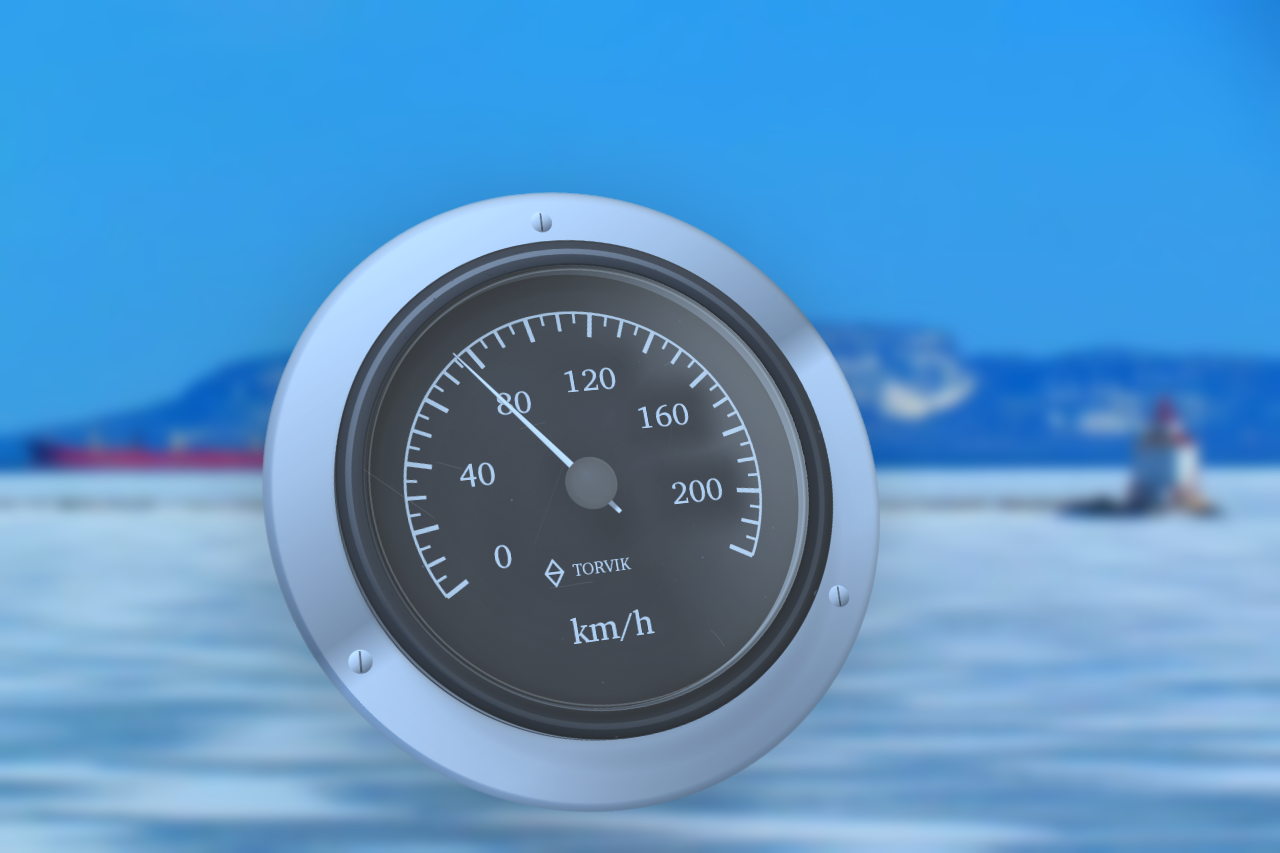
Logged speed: 75 km/h
